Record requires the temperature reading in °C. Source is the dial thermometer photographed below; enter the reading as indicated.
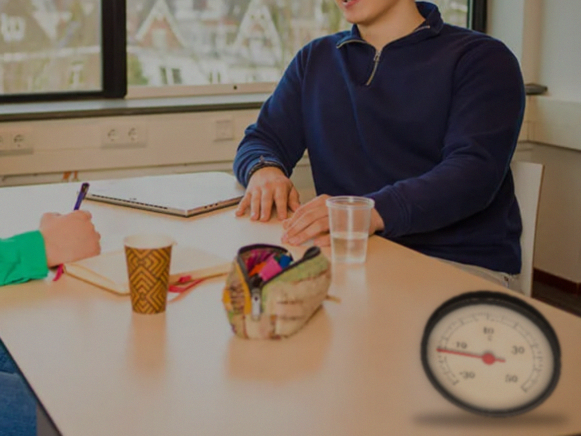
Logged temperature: -15 °C
